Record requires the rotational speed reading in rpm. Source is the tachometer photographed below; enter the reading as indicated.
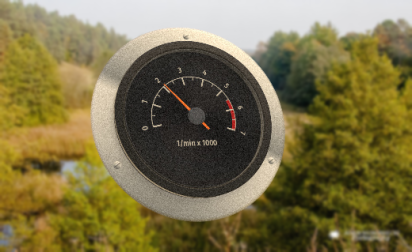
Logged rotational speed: 2000 rpm
